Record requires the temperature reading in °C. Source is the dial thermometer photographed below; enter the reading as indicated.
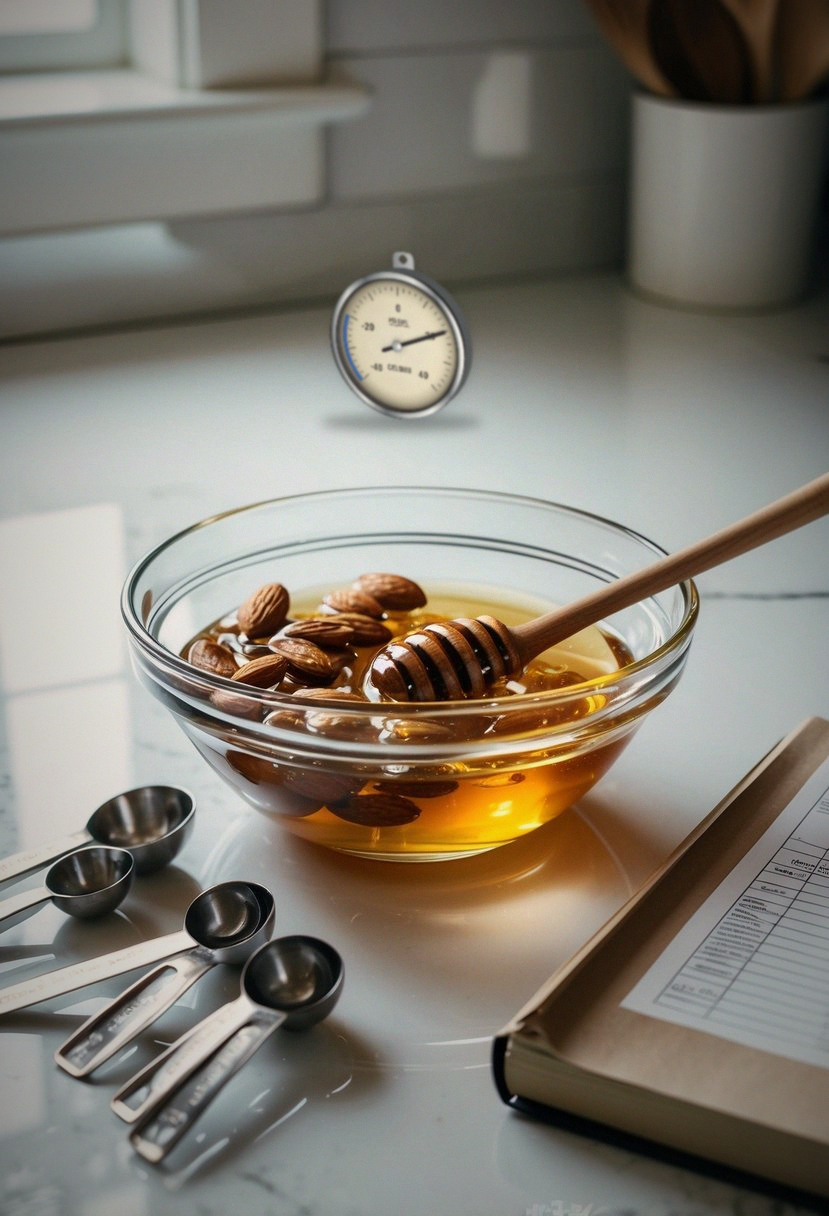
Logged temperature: 20 °C
